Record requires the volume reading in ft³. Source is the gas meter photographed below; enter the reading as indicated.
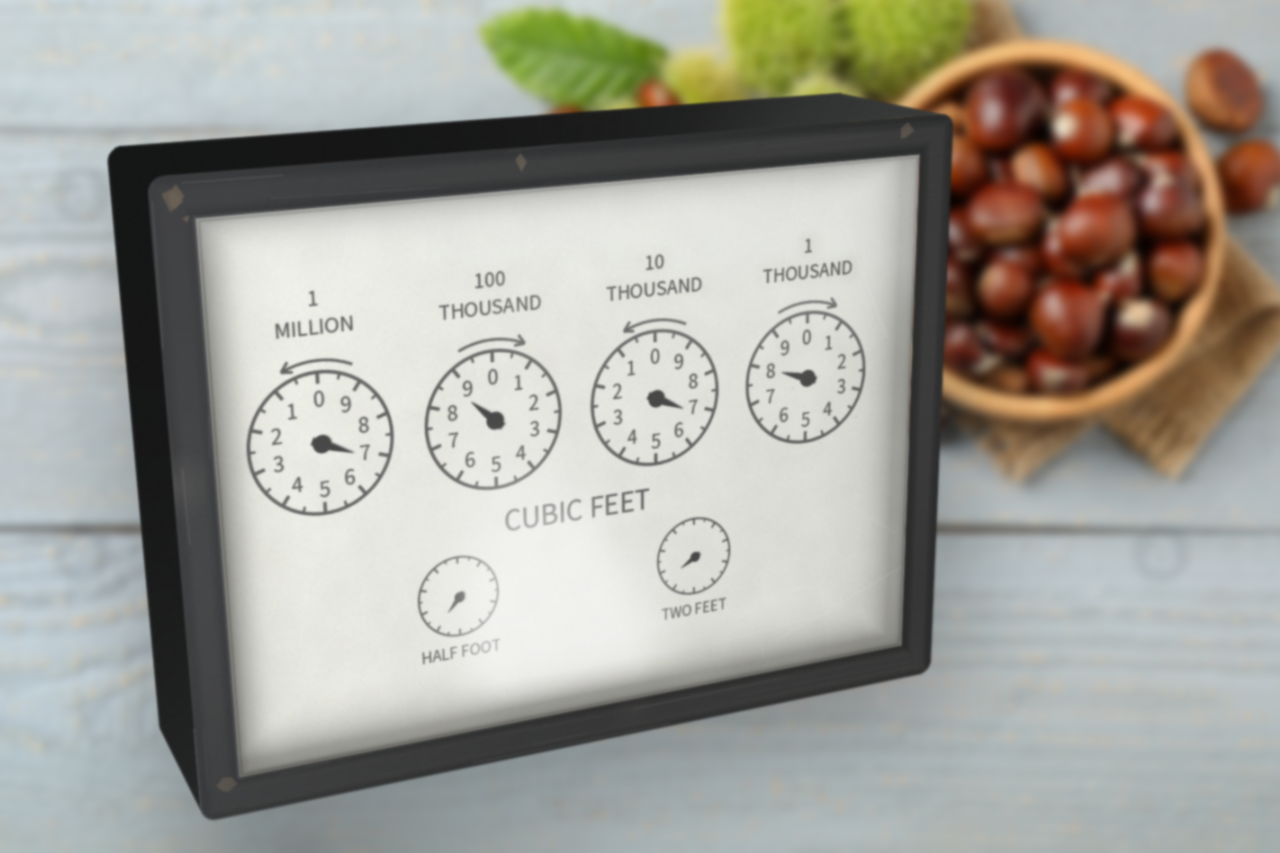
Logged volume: 686800 ft³
